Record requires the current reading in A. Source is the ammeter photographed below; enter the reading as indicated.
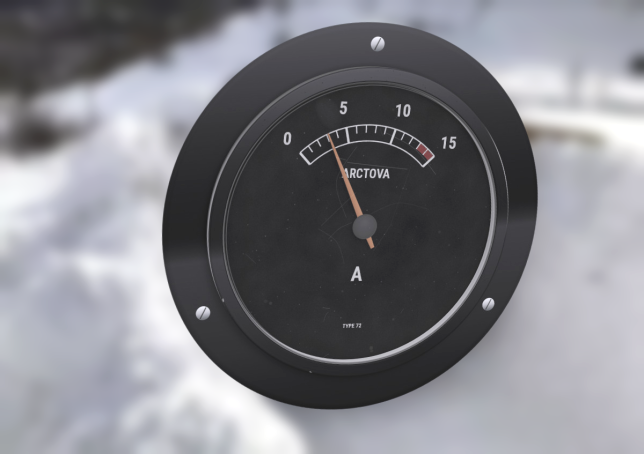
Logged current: 3 A
